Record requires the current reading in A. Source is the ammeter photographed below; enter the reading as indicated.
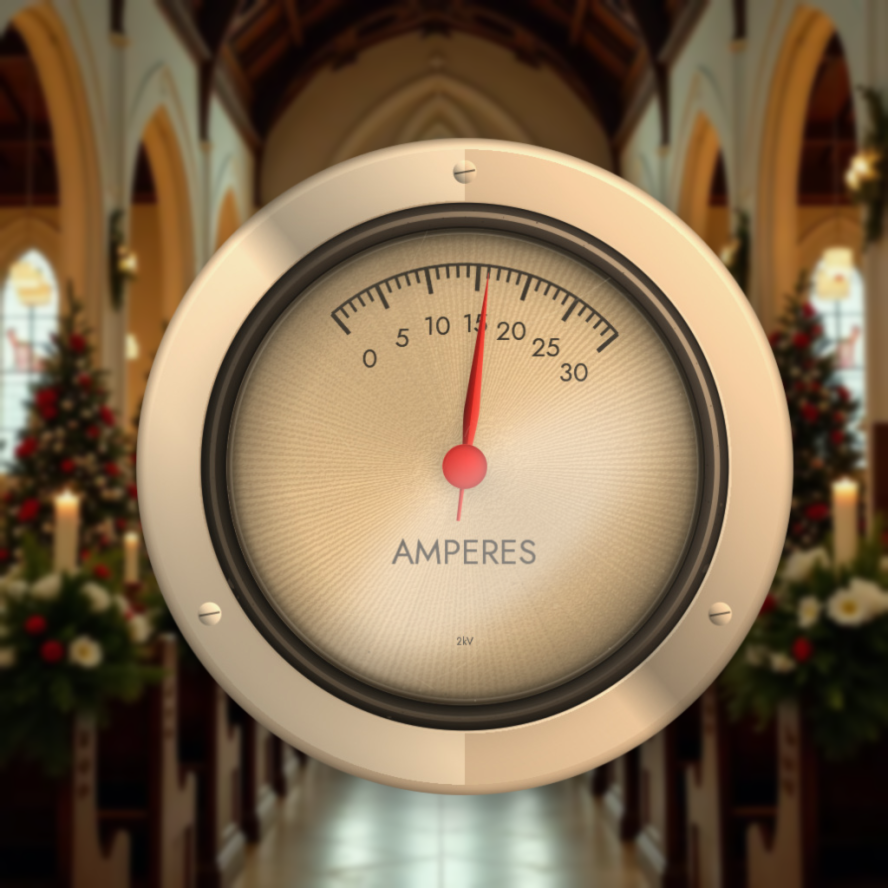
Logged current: 16 A
